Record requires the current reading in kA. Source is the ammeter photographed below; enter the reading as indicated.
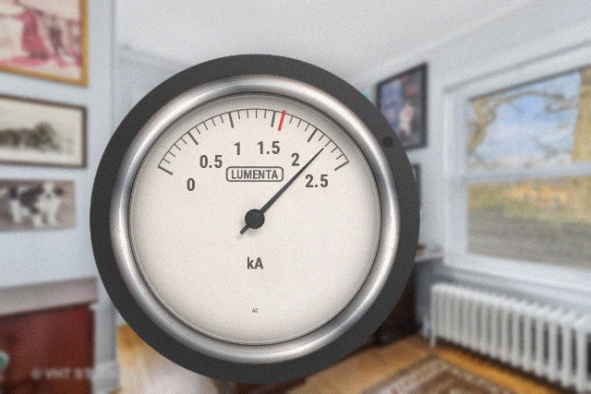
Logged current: 2.2 kA
